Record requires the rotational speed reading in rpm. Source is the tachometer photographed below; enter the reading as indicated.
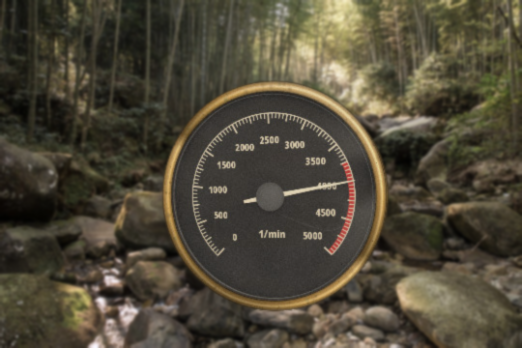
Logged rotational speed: 4000 rpm
